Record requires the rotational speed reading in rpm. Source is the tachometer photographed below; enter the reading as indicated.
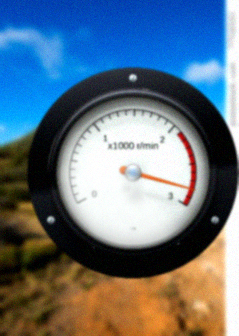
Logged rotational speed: 2800 rpm
